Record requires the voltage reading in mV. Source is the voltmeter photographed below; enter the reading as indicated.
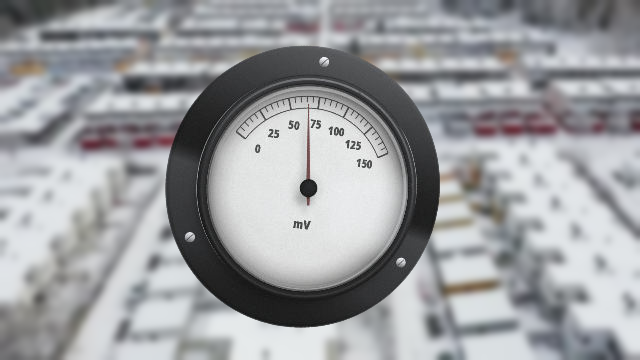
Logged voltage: 65 mV
